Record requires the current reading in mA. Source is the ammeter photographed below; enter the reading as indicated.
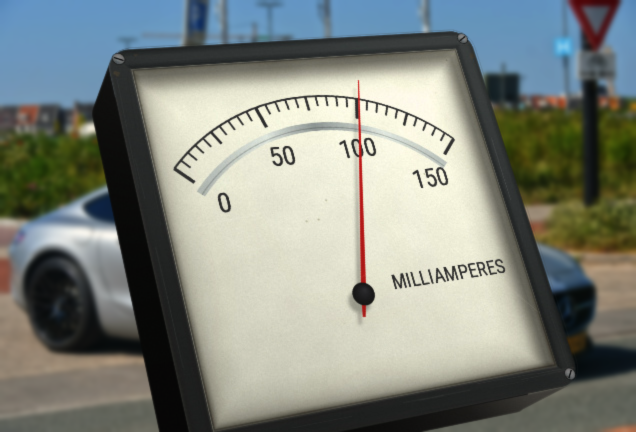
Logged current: 100 mA
